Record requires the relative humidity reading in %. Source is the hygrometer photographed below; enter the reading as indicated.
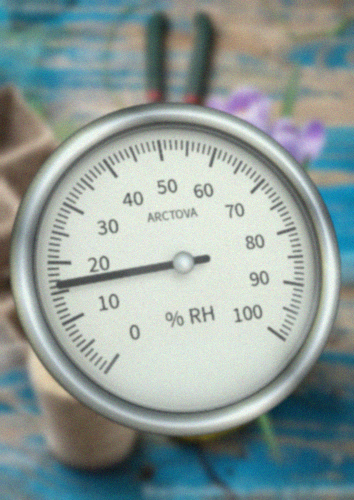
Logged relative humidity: 16 %
